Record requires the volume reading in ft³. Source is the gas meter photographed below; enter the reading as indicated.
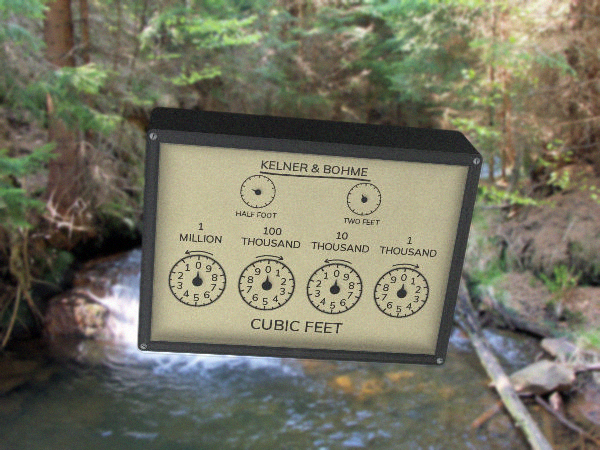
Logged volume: 0 ft³
